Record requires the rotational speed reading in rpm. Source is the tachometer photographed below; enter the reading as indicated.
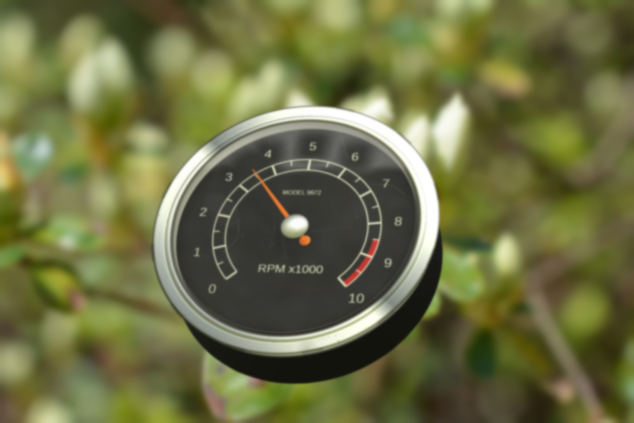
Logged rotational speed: 3500 rpm
